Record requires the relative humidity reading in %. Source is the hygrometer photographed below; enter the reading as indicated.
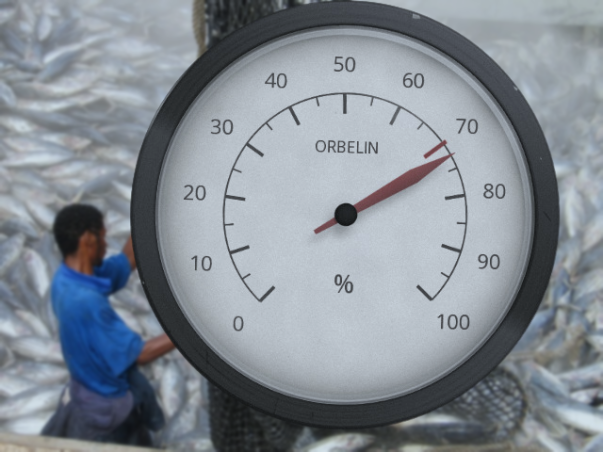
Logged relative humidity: 72.5 %
